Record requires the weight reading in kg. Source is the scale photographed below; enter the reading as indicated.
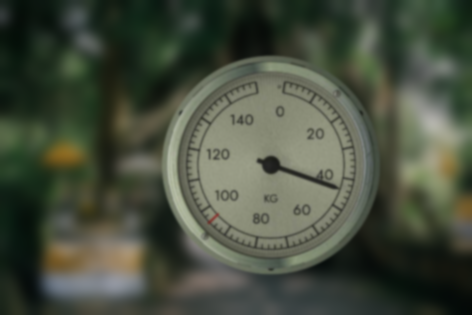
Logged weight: 44 kg
